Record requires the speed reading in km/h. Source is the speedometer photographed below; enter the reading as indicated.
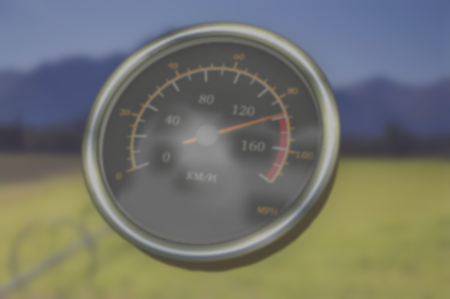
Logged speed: 140 km/h
